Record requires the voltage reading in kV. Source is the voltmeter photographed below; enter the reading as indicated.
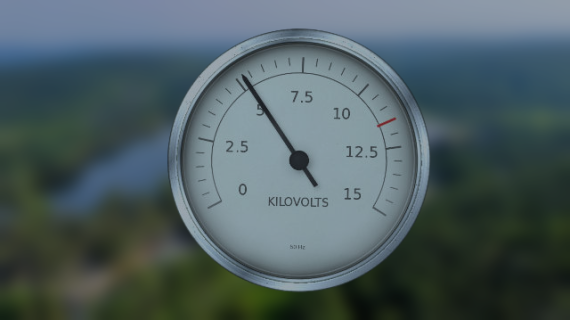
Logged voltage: 5.25 kV
